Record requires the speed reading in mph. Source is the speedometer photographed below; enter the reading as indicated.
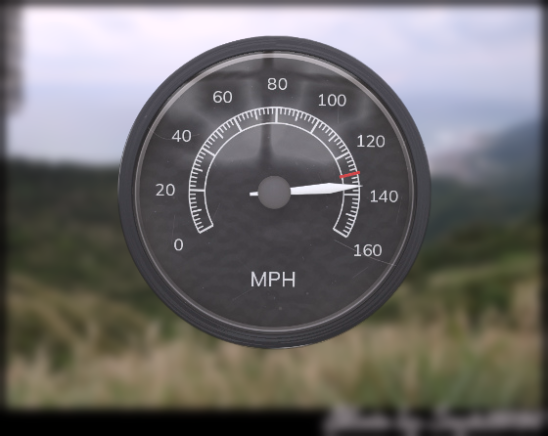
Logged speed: 136 mph
